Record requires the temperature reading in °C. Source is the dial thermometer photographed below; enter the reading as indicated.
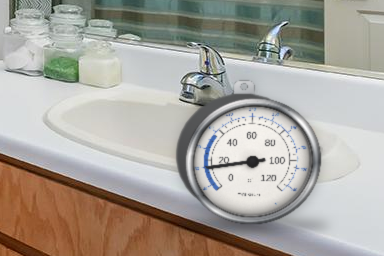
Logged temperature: 16 °C
